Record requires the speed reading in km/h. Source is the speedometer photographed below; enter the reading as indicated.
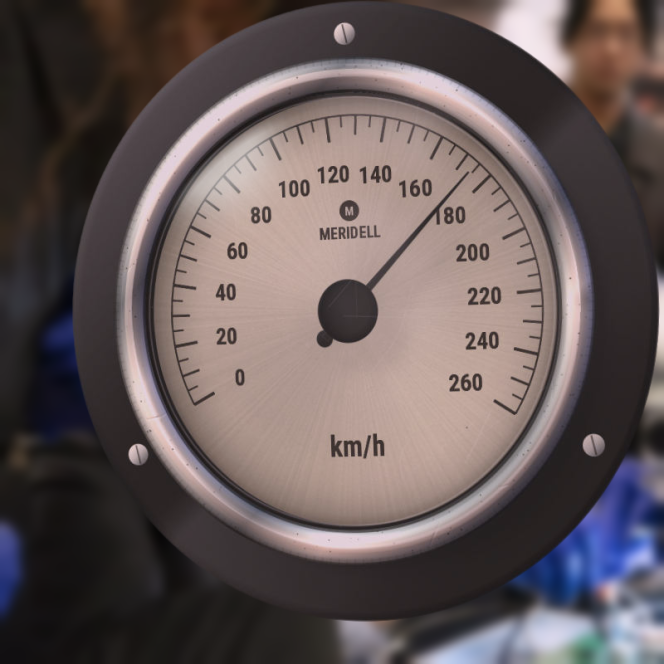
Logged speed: 175 km/h
